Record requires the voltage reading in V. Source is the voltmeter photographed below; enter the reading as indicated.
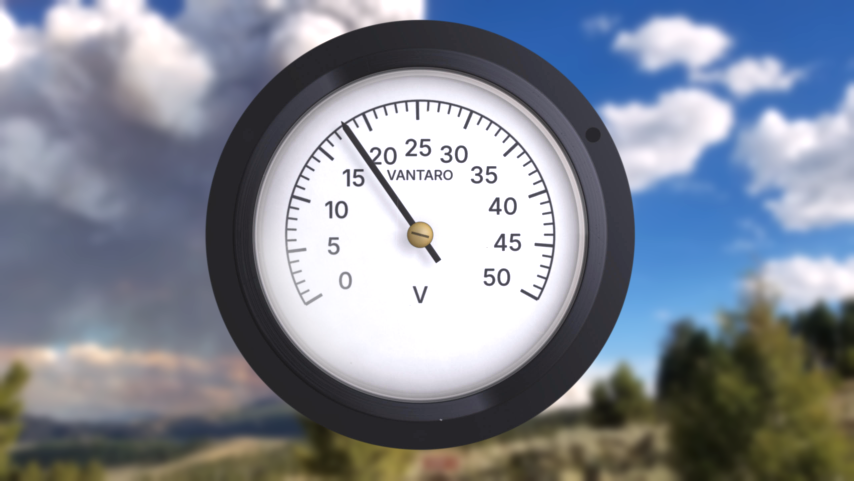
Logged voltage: 18 V
